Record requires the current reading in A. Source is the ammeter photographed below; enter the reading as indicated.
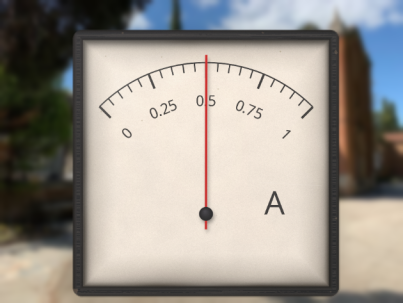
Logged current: 0.5 A
